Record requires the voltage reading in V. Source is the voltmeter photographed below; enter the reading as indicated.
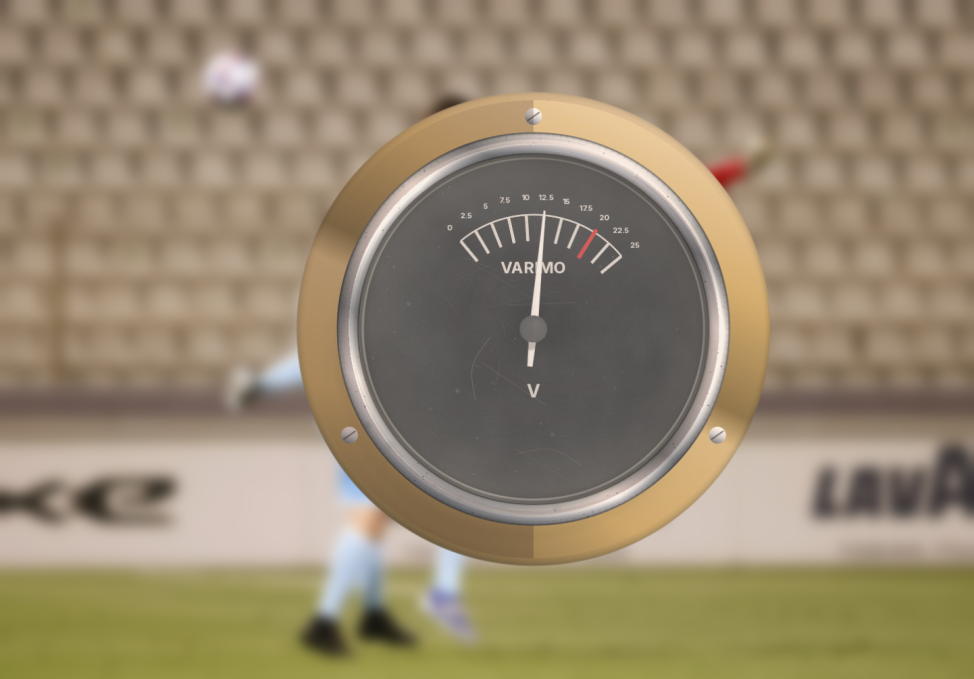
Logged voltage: 12.5 V
